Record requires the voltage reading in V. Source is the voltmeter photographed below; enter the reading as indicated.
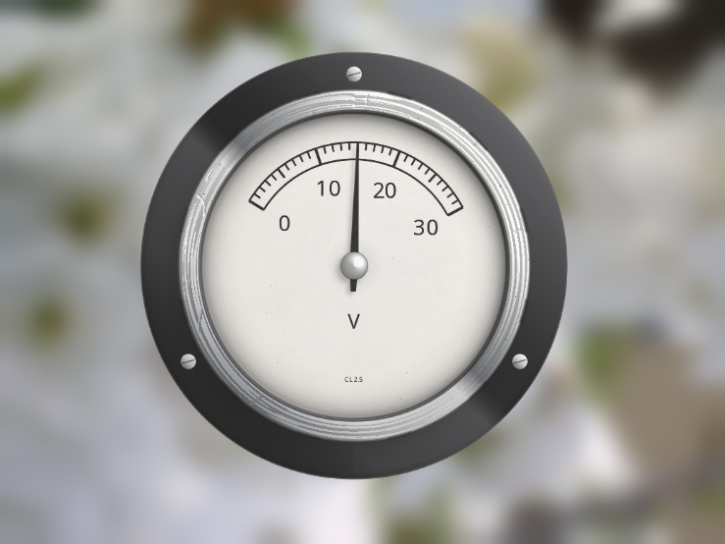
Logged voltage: 15 V
